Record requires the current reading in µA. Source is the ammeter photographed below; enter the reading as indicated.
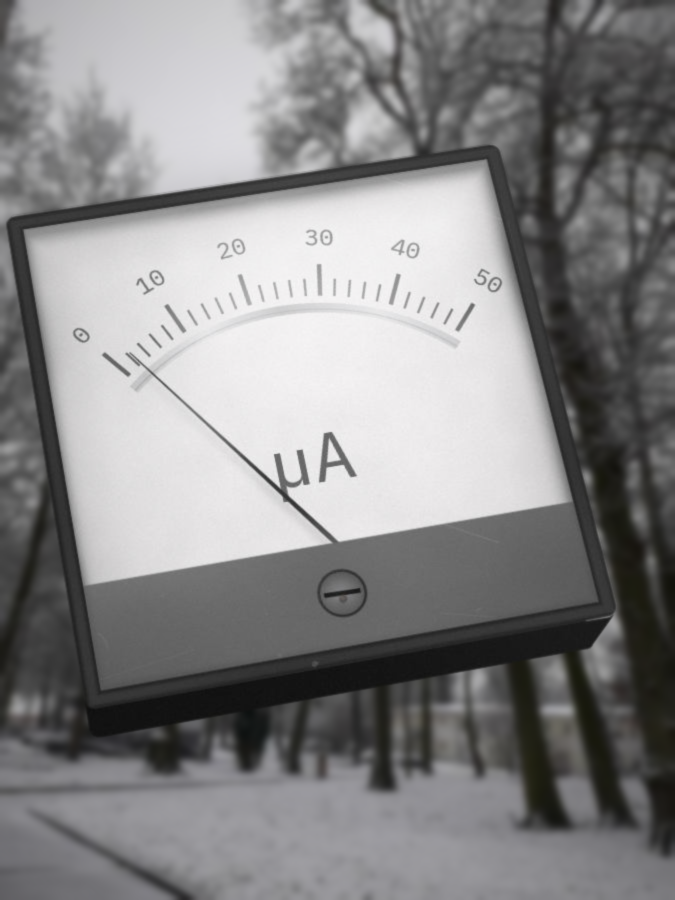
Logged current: 2 µA
